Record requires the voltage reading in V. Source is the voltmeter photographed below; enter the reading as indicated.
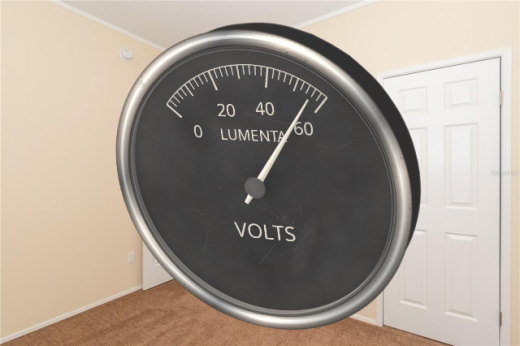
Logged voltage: 56 V
